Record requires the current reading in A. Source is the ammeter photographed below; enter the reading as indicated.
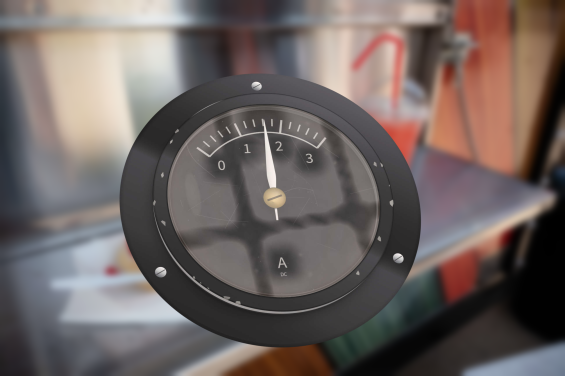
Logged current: 1.6 A
